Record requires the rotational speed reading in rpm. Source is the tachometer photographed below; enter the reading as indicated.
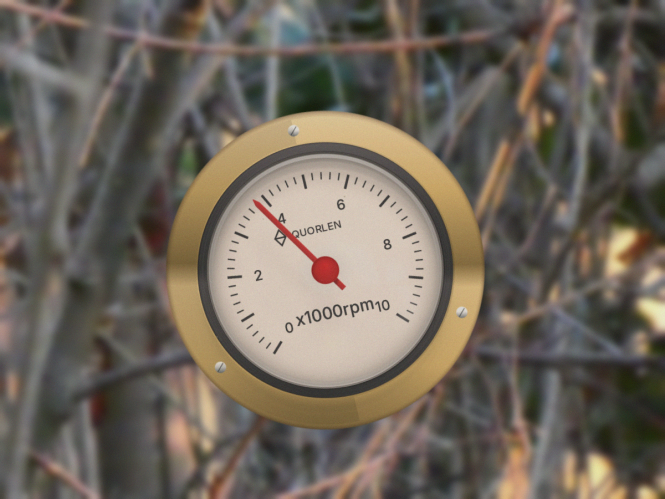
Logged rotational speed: 3800 rpm
